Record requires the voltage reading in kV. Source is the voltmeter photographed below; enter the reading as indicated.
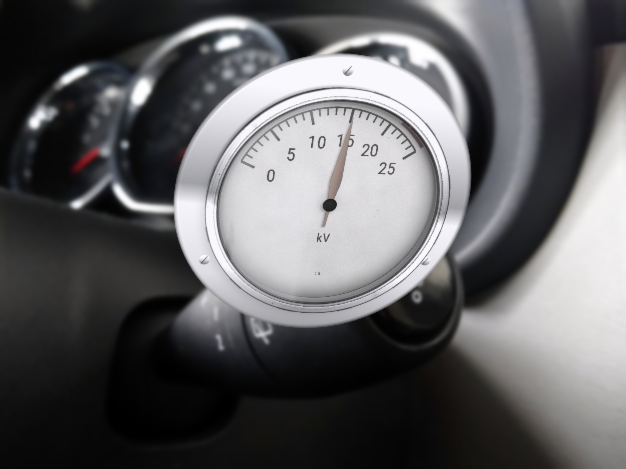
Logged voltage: 15 kV
